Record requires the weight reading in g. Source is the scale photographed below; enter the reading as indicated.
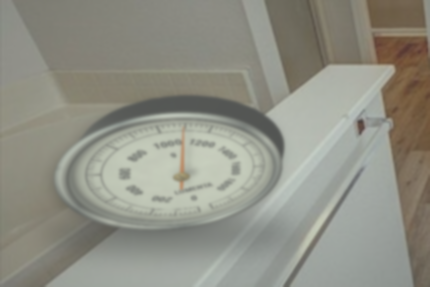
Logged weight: 1100 g
